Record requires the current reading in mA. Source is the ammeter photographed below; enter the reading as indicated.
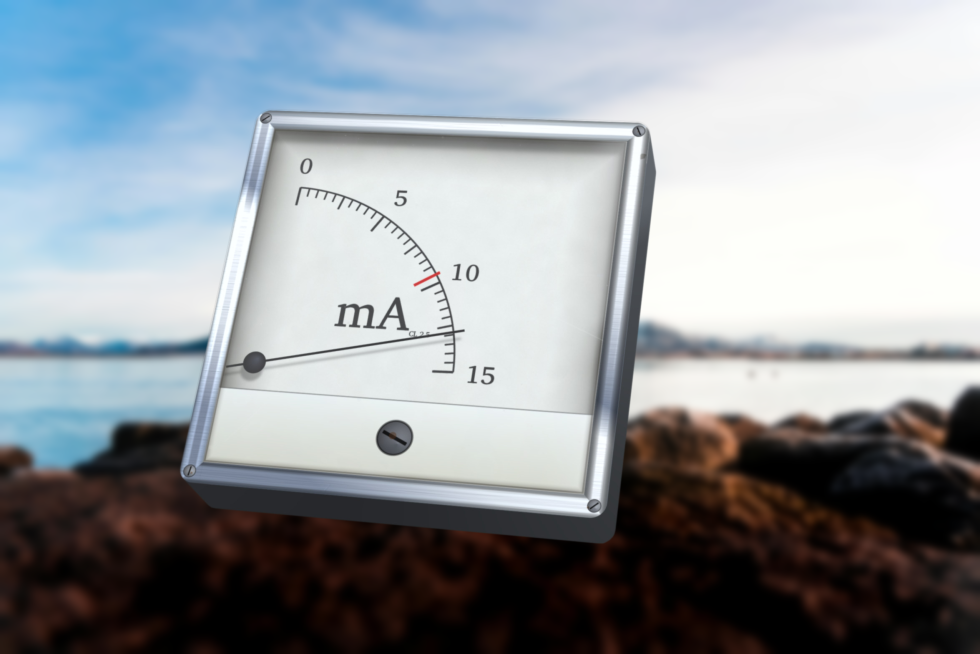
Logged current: 13 mA
